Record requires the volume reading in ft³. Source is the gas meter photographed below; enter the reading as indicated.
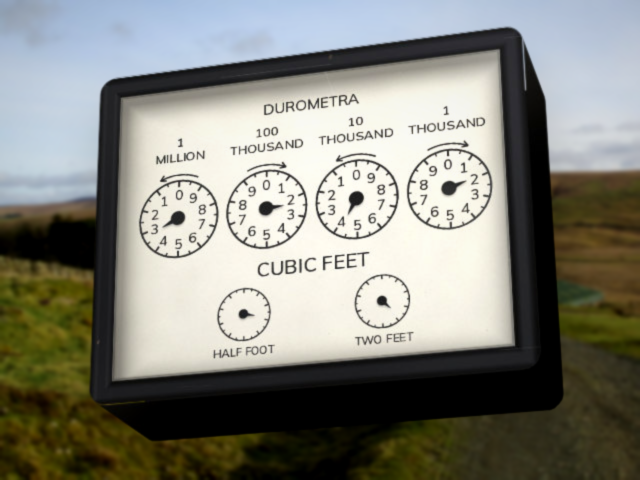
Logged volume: 324200 ft³
